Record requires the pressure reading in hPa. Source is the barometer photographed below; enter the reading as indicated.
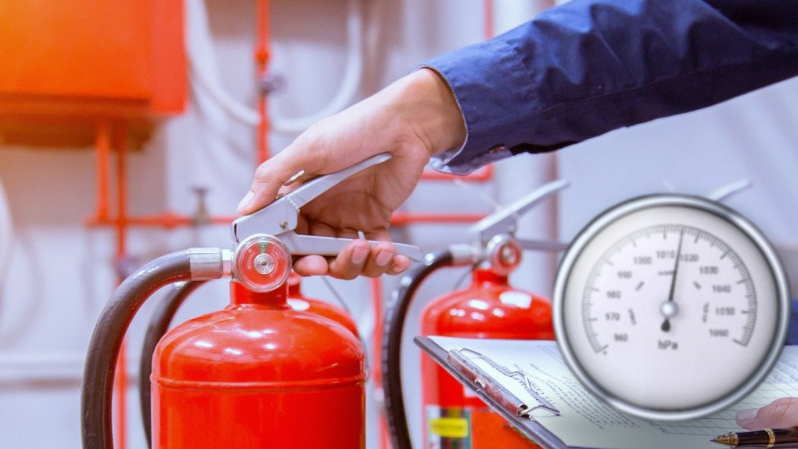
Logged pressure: 1015 hPa
